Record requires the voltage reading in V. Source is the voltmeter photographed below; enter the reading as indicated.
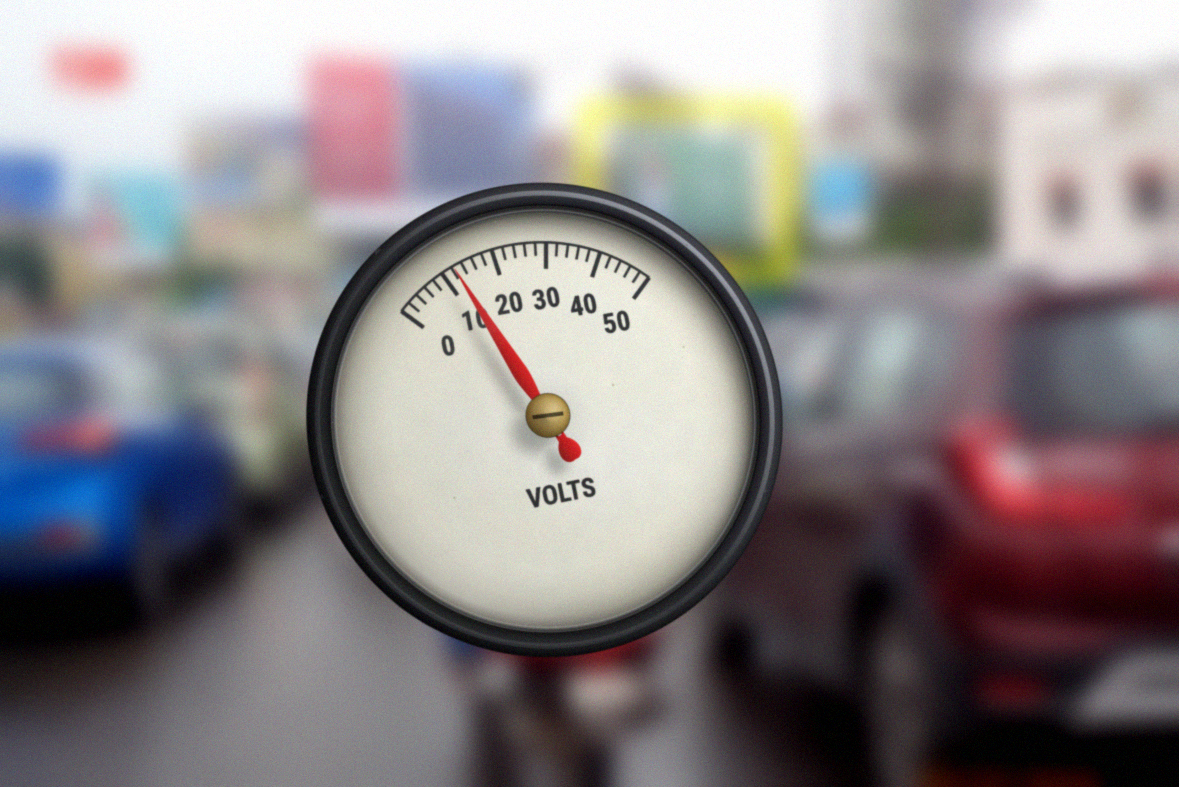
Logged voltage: 12 V
